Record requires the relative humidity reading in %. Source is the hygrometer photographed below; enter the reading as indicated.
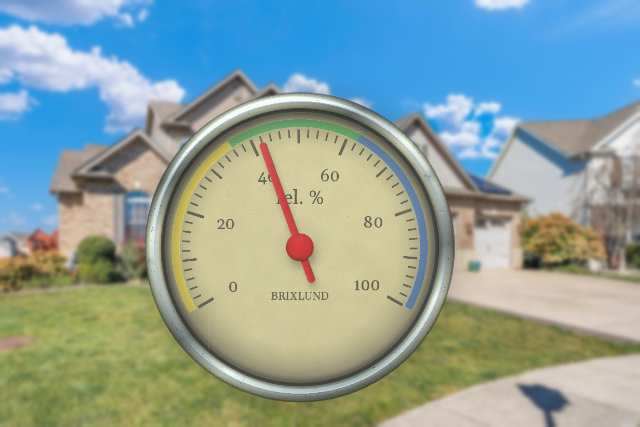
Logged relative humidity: 42 %
